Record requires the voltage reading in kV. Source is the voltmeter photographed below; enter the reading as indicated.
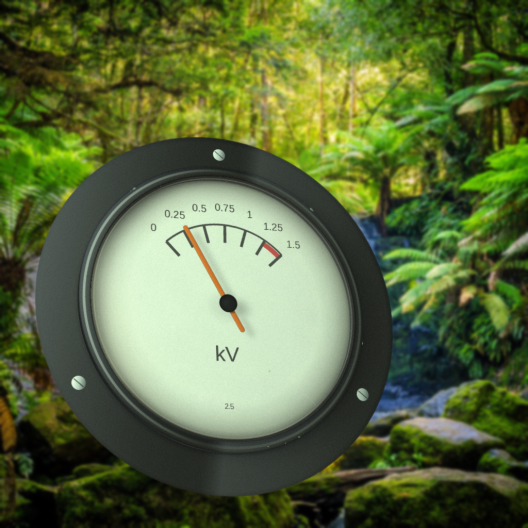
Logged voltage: 0.25 kV
